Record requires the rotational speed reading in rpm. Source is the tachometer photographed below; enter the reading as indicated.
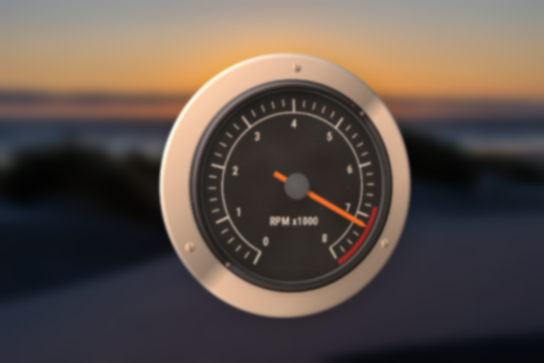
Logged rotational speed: 7200 rpm
